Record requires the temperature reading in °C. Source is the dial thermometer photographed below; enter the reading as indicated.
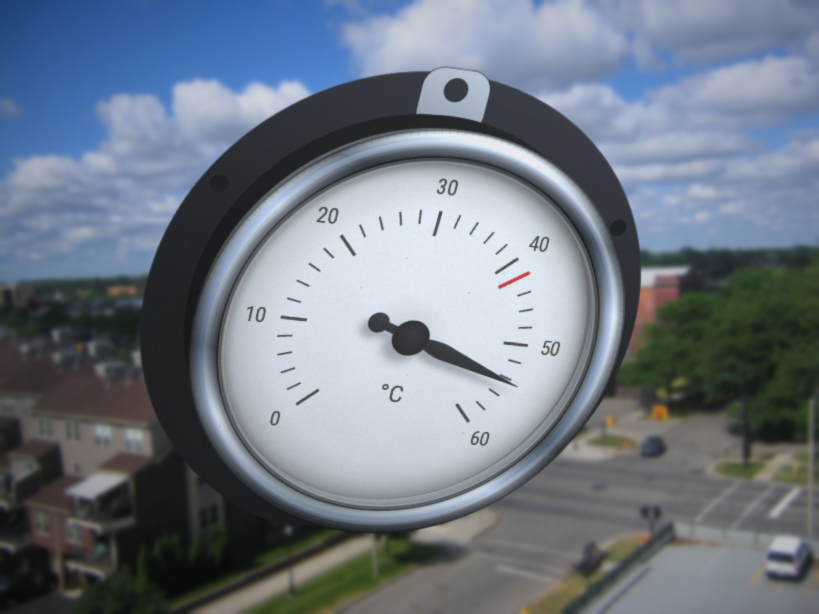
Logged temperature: 54 °C
